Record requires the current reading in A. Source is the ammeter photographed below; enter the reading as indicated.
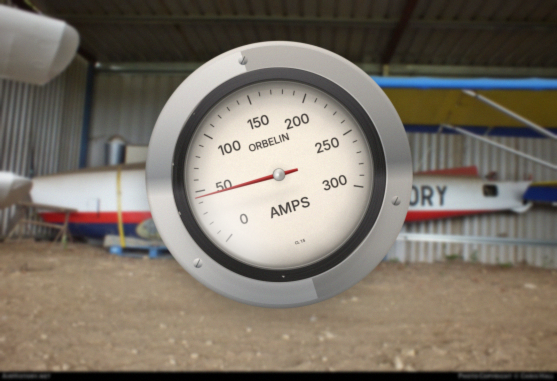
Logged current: 45 A
